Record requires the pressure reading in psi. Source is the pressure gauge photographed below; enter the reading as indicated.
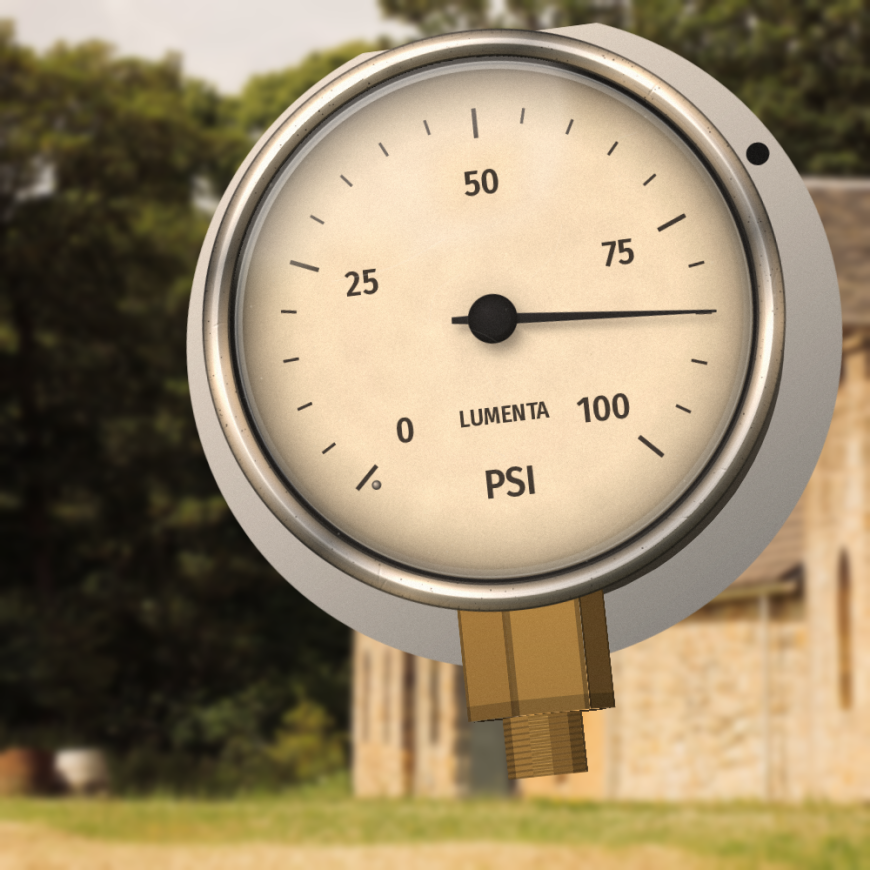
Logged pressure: 85 psi
